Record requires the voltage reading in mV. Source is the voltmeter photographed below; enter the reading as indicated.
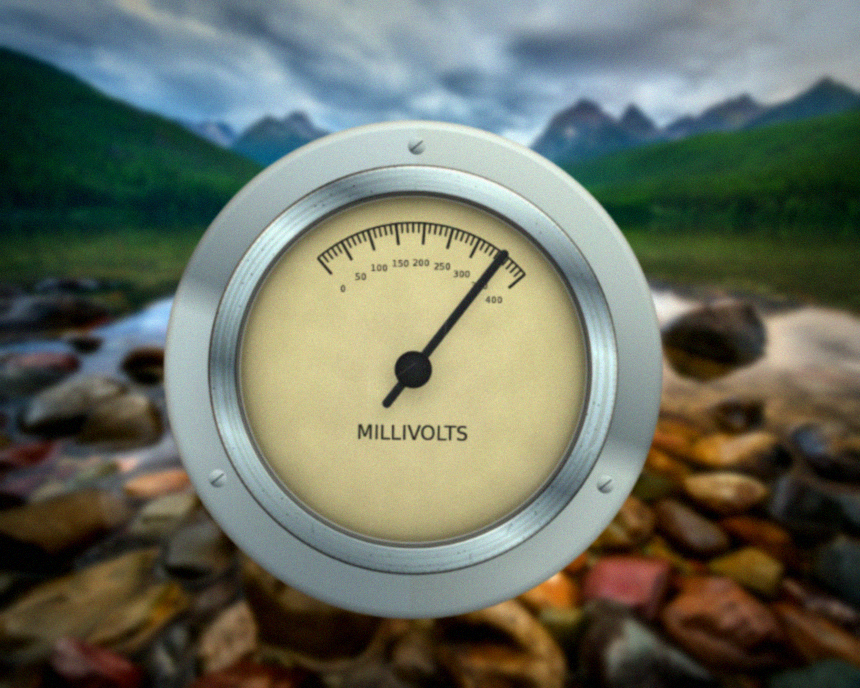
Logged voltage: 350 mV
